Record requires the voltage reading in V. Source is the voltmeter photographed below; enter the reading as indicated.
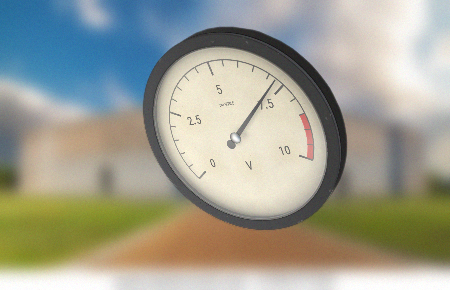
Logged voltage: 7.25 V
